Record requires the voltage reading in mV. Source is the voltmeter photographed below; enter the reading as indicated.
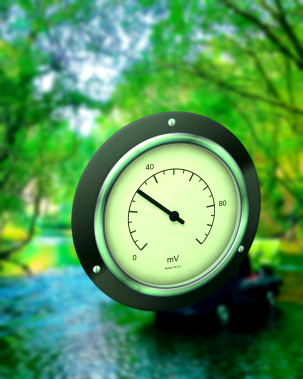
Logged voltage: 30 mV
